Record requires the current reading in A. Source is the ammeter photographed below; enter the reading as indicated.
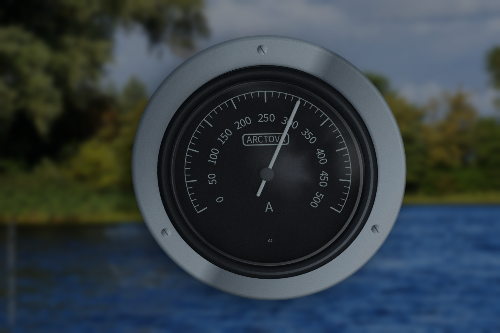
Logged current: 300 A
